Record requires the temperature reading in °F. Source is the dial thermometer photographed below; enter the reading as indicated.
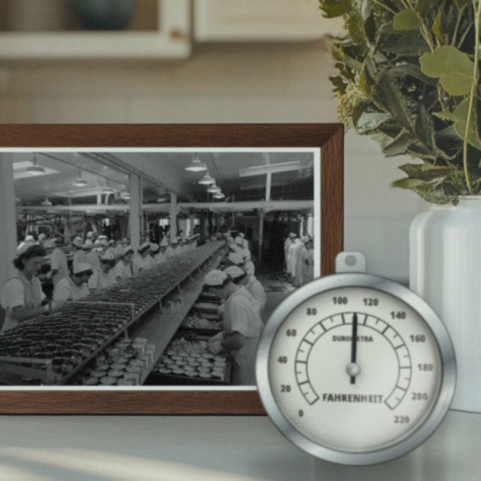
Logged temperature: 110 °F
